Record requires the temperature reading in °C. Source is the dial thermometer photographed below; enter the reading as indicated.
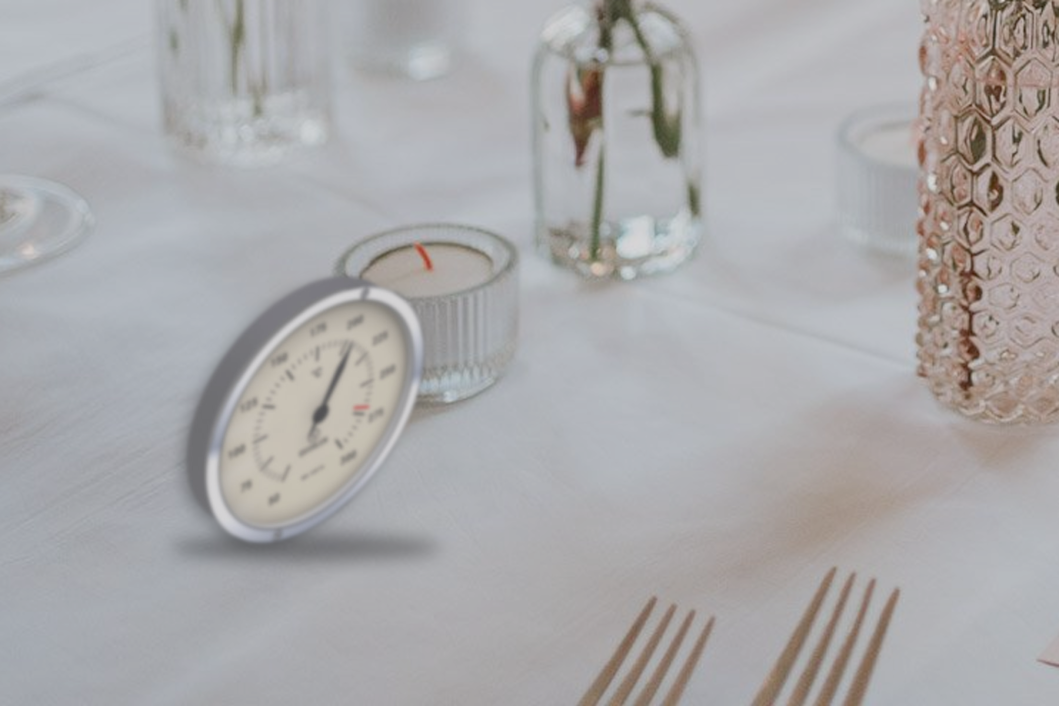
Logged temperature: 200 °C
